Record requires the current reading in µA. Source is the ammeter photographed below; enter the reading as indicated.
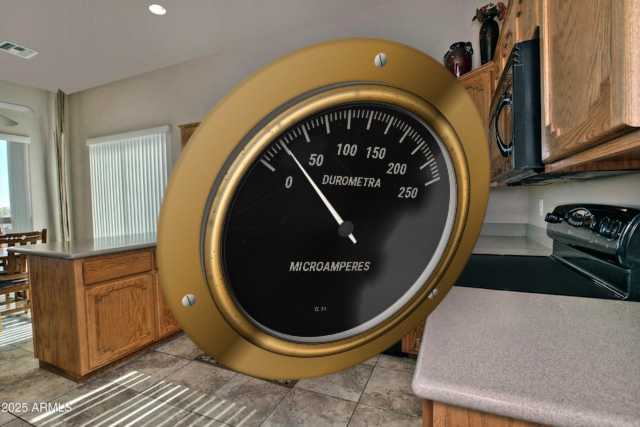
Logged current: 25 µA
